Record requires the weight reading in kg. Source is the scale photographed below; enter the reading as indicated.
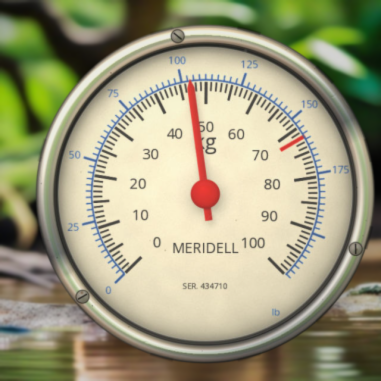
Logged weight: 47 kg
